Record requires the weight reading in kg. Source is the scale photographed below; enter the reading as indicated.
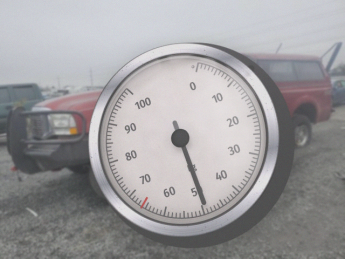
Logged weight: 49 kg
